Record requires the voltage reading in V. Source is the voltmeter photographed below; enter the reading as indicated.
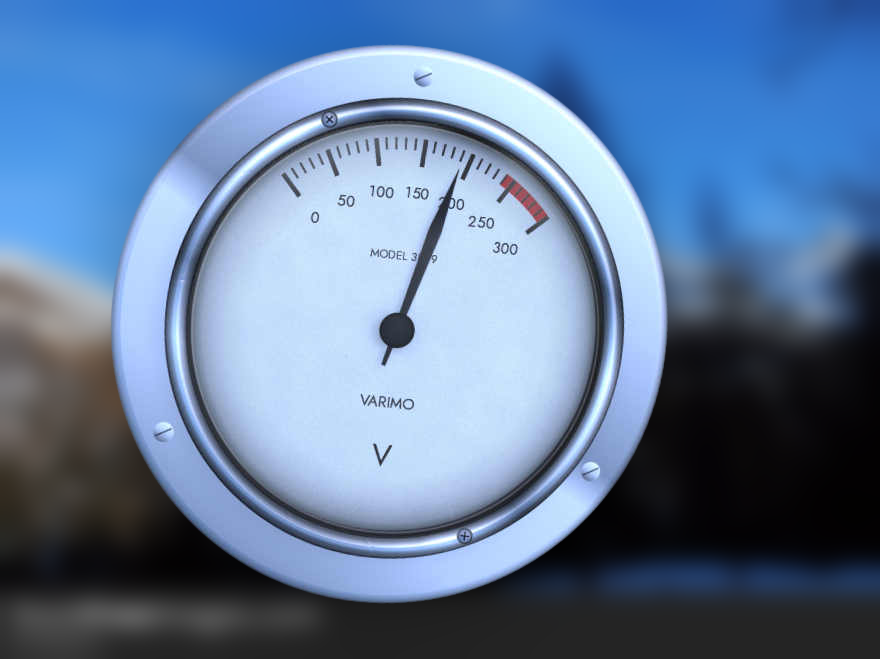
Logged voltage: 190 V
